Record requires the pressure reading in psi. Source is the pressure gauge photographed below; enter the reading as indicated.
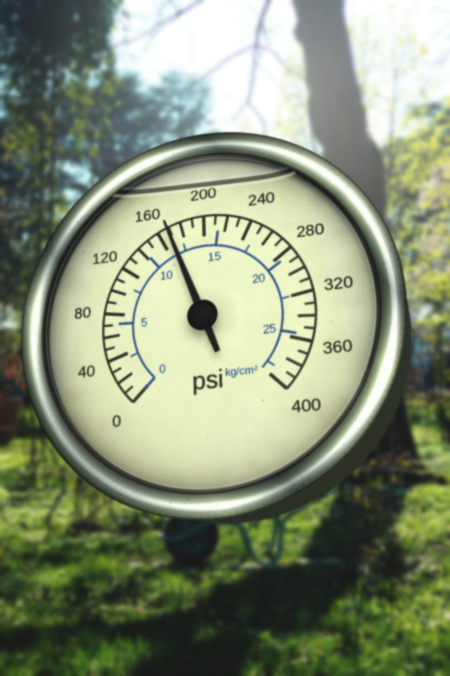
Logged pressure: 170 psi
